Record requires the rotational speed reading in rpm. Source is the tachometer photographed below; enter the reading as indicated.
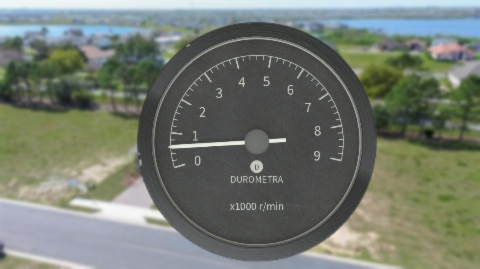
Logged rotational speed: 600 rpm
